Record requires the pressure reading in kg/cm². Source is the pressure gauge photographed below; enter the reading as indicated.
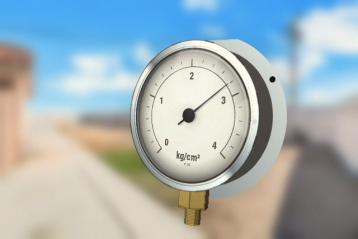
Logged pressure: 2.8 kg/cm²
